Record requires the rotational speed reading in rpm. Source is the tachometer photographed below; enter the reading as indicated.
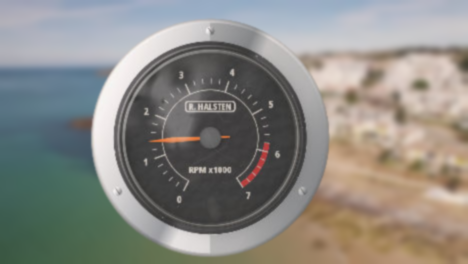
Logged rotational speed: 1400 rpm
